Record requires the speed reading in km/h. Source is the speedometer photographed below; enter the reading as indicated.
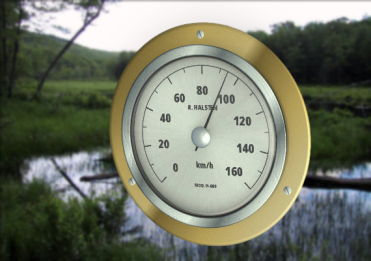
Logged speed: 95 km/h
